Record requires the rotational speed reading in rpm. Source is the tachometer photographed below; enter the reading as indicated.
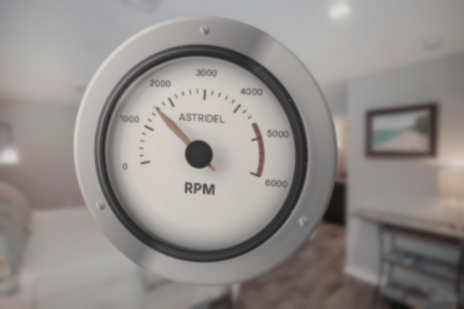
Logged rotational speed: 1600 rpm
